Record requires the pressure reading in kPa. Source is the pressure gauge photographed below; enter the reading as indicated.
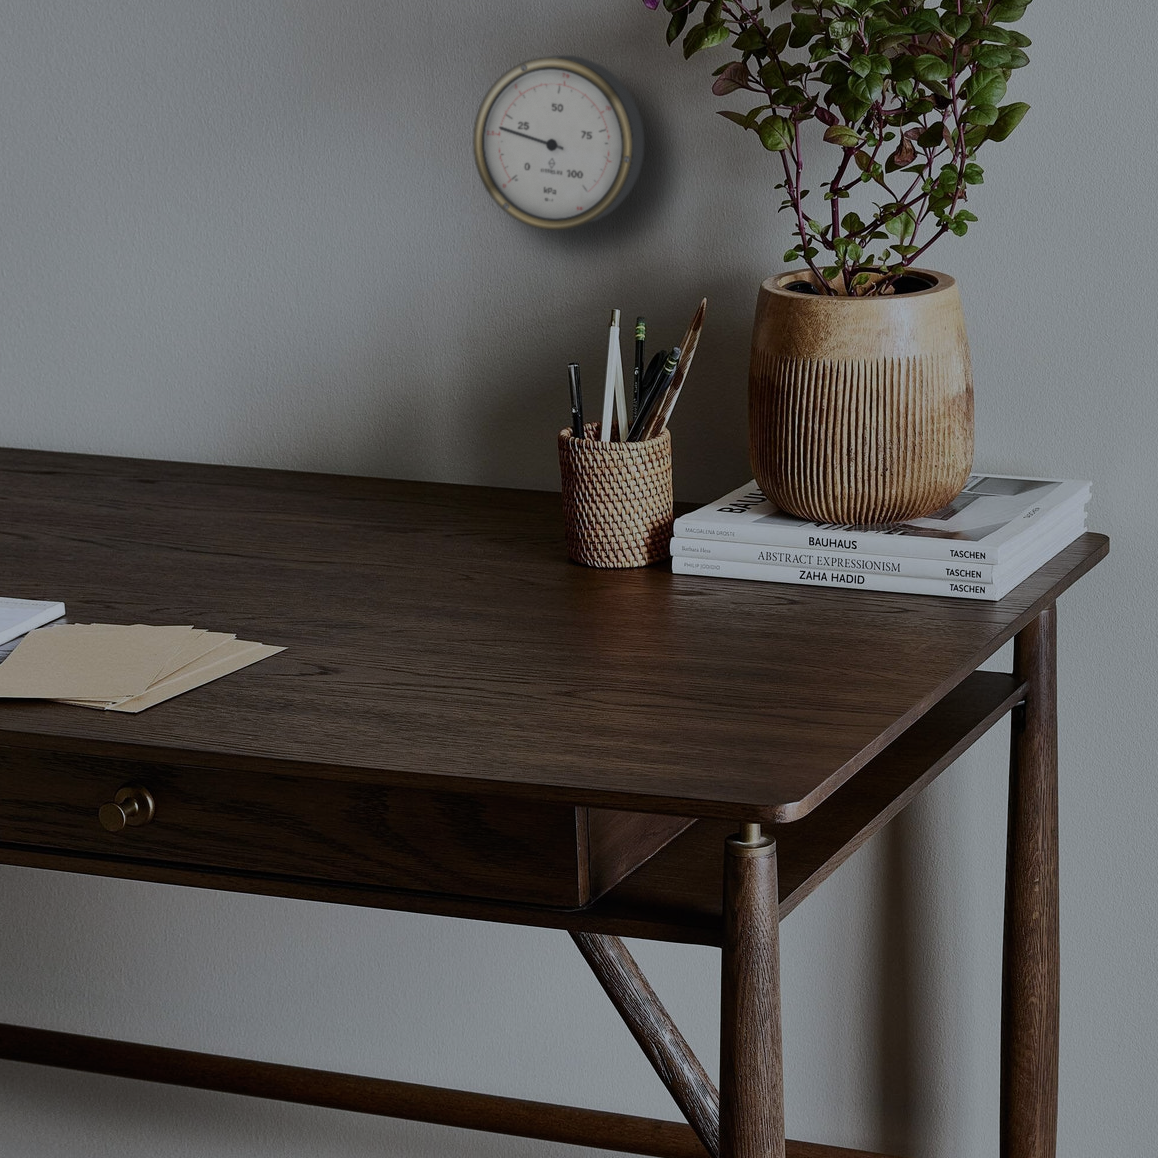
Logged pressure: 20 kPa
